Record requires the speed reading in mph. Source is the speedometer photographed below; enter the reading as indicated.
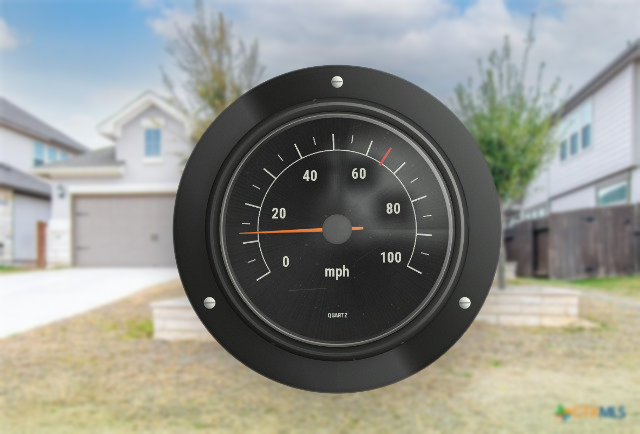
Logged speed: 12.5 mph
